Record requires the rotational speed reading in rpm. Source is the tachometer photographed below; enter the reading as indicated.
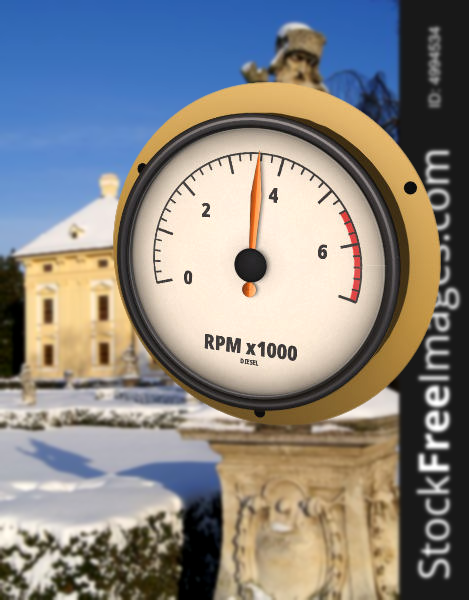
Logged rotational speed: 3600 rpm
